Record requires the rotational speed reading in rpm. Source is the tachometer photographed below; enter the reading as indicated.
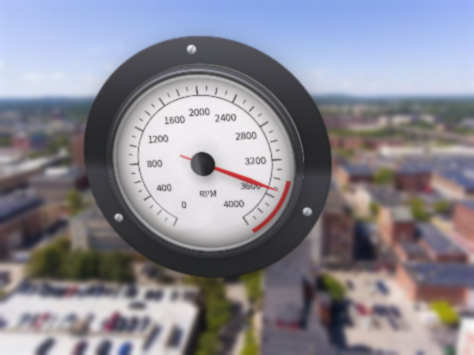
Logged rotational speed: 3500 rpm
